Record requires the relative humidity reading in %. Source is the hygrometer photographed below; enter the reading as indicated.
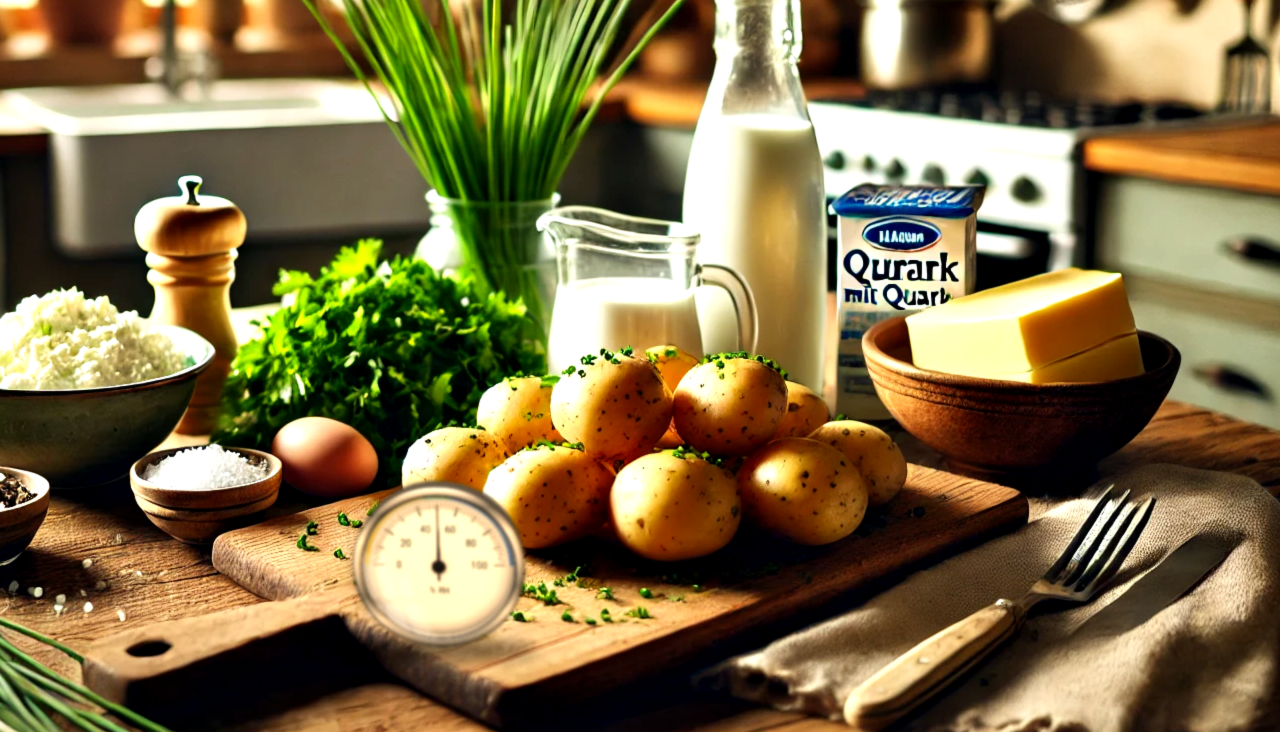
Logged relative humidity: 50 %
